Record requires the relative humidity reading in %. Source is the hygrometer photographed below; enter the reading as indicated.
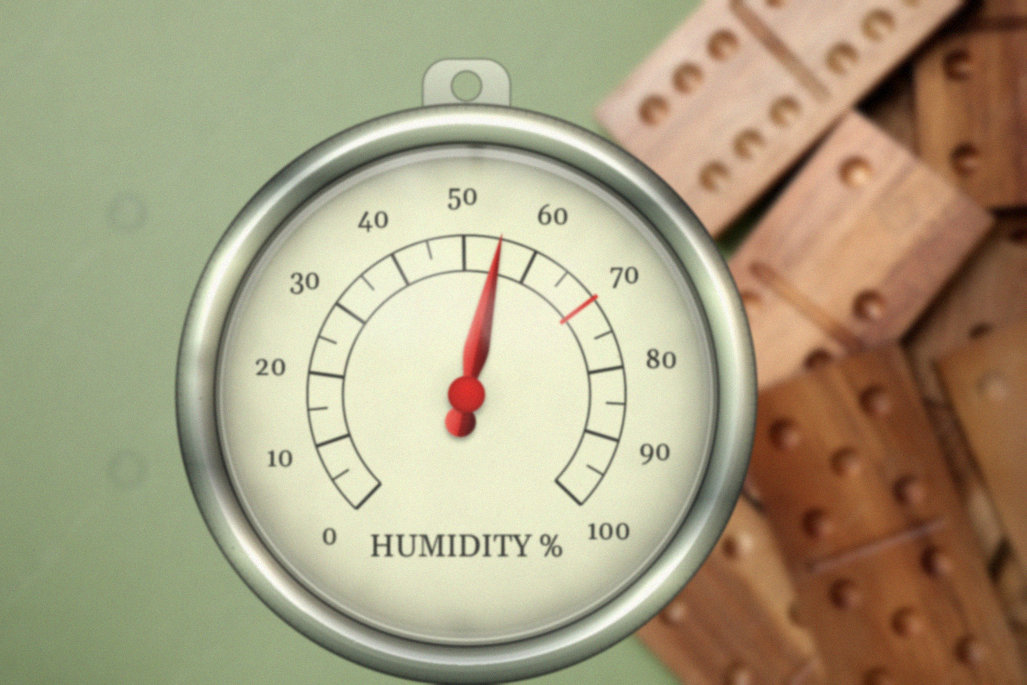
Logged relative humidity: 55 %
